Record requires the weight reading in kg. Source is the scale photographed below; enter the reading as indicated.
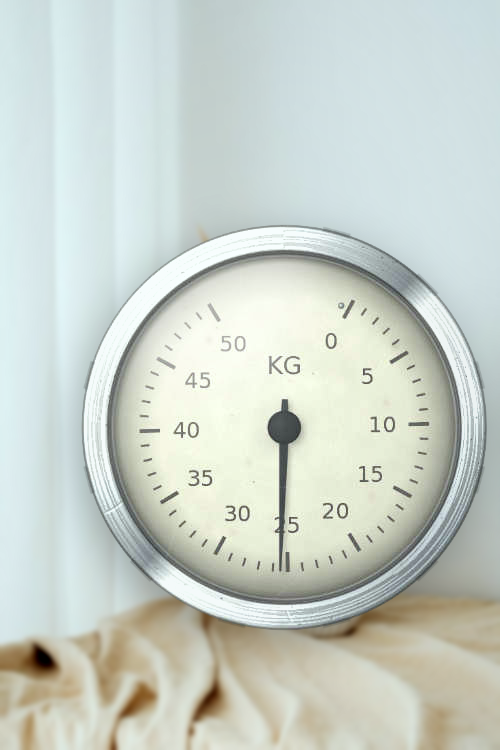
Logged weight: 25.5 kg
